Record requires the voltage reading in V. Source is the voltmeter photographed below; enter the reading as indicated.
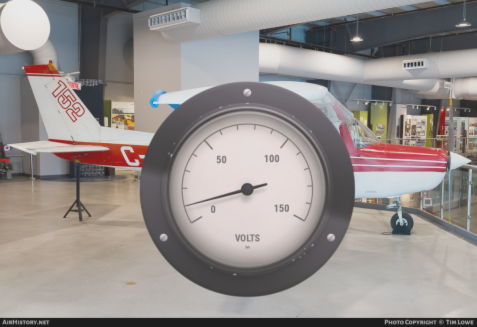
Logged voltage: 10 V
